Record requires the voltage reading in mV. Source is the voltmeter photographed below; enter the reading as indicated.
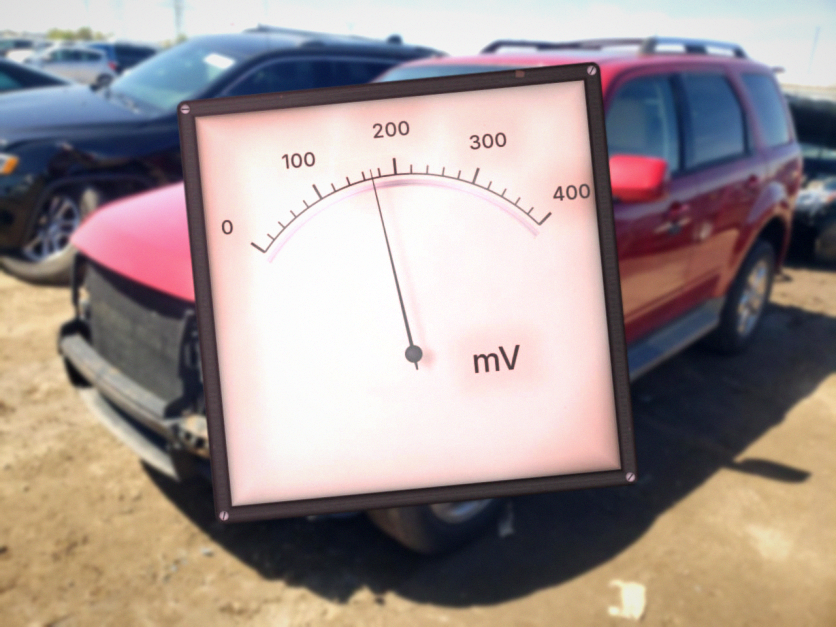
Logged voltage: 170 mV
